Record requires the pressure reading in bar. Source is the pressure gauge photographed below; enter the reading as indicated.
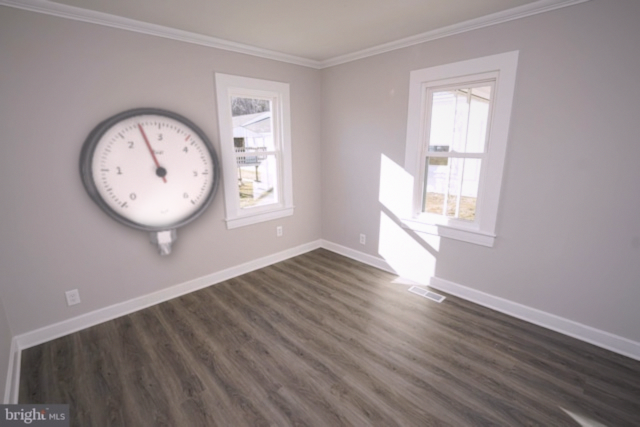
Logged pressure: 2.5 bar
